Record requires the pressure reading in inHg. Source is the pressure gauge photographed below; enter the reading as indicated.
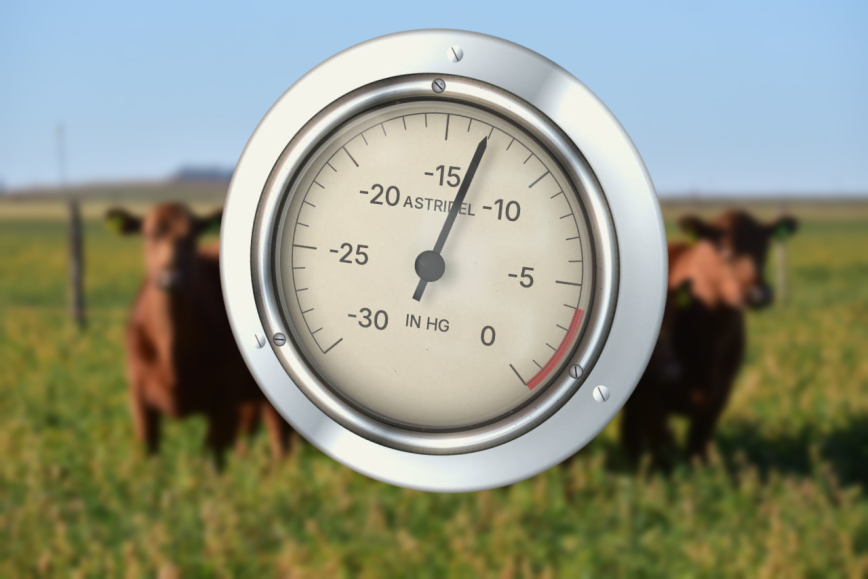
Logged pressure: -13 inHg
